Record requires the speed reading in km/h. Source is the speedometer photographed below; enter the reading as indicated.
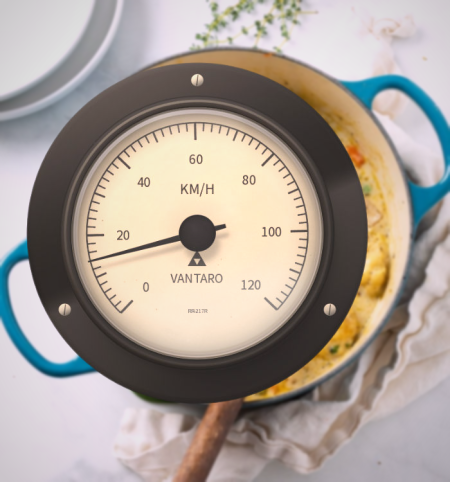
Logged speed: 14 km/h
